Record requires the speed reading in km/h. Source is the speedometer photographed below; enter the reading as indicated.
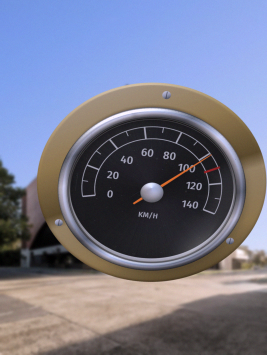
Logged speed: 100 km/h
